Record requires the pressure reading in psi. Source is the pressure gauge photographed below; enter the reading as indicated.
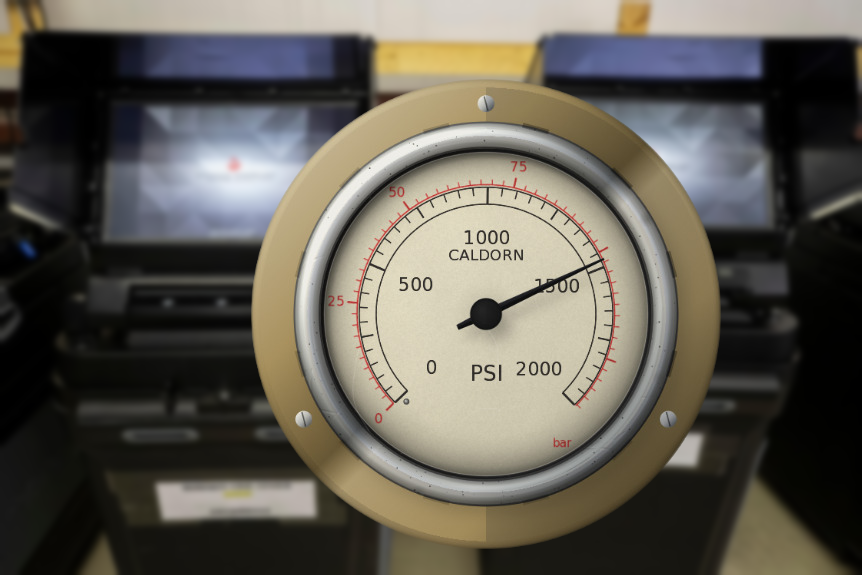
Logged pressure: 1475 psi
